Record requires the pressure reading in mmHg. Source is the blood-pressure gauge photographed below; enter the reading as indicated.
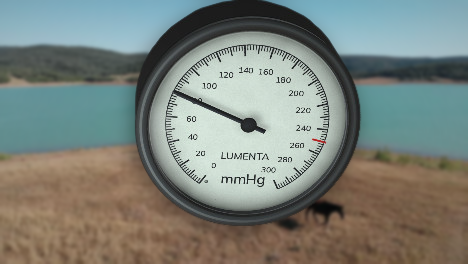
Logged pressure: 80 mmHg
